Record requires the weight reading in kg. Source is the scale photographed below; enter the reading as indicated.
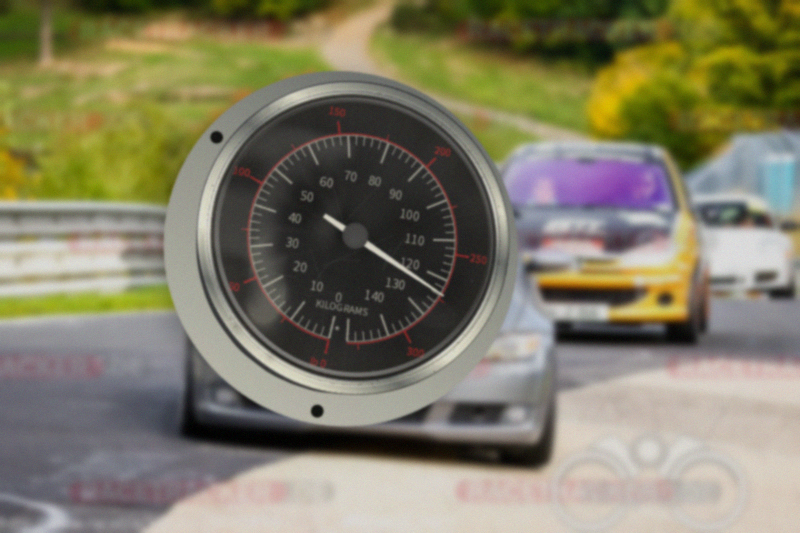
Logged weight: 124 kg
